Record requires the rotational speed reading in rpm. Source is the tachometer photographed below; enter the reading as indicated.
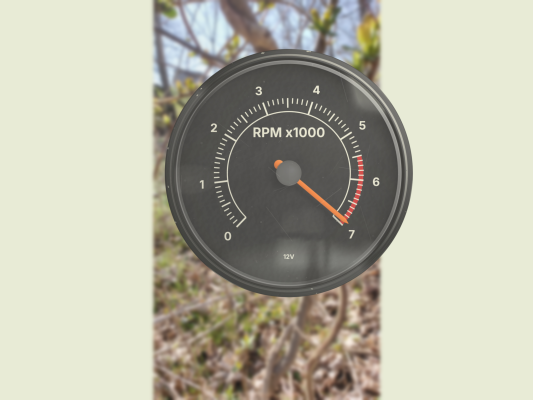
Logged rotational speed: 6900 rpm
